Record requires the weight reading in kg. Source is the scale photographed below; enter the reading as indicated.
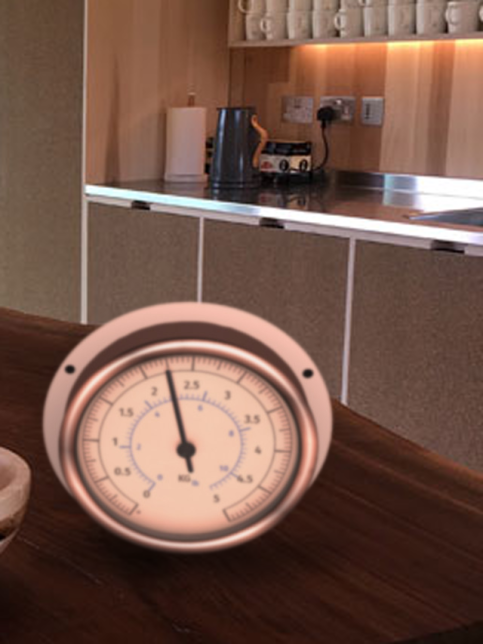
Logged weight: 2.25 kg
